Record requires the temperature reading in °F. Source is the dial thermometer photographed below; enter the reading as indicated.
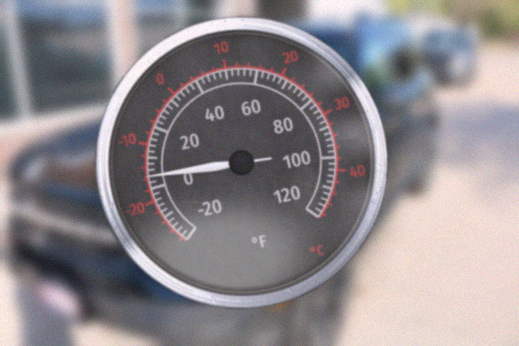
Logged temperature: 4 °F
